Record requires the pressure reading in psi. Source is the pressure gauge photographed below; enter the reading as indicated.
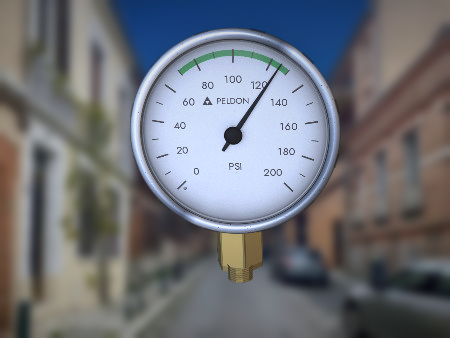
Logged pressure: 125 psi
